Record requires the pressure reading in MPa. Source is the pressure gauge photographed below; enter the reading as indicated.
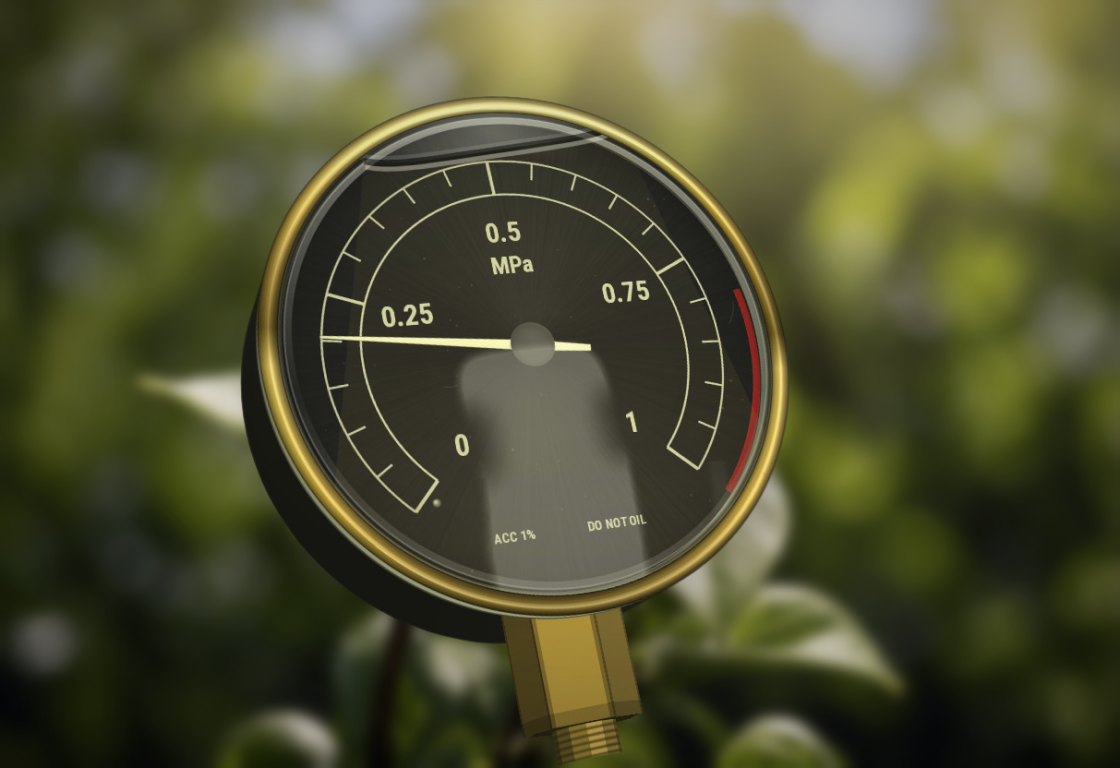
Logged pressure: 0.2 MPa
